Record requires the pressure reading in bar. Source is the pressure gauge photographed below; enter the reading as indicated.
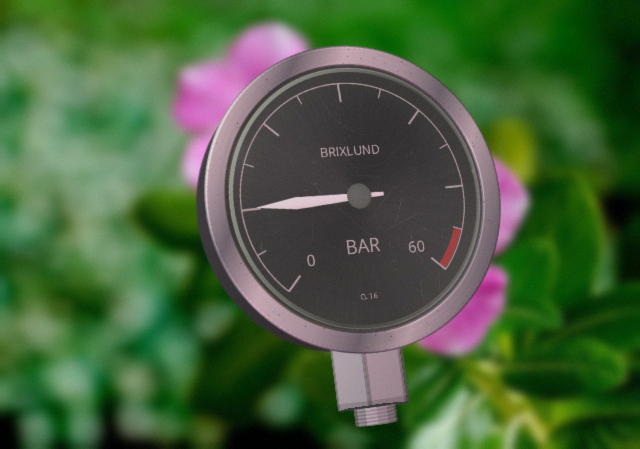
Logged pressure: 10 bar
